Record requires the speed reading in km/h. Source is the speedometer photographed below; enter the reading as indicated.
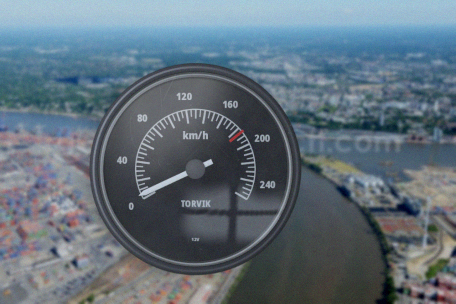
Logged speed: 5 km/h
